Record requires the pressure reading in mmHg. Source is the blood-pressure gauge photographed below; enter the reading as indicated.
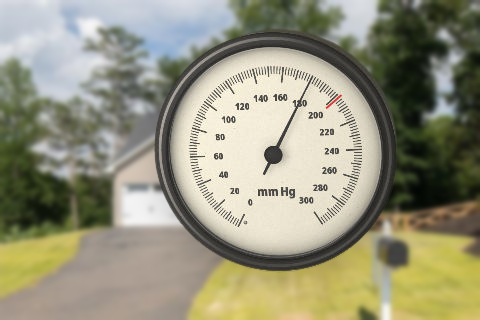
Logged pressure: 180 mmHg
